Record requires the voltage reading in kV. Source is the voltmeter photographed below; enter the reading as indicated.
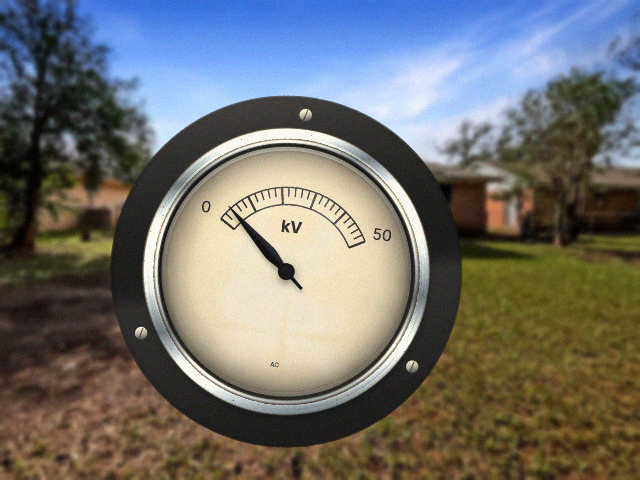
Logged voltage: 4 kV
